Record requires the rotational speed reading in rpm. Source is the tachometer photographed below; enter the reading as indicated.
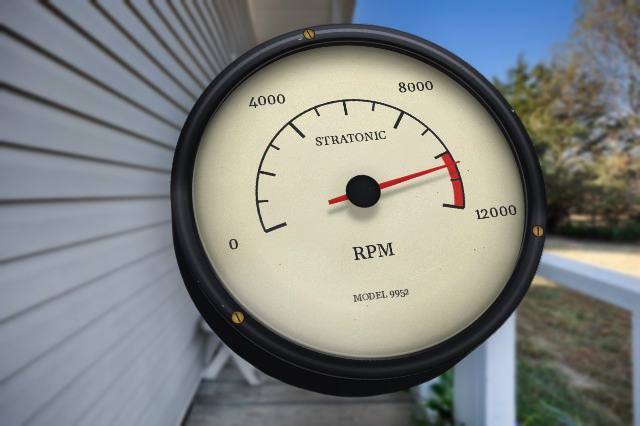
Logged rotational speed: 10500 rpm
